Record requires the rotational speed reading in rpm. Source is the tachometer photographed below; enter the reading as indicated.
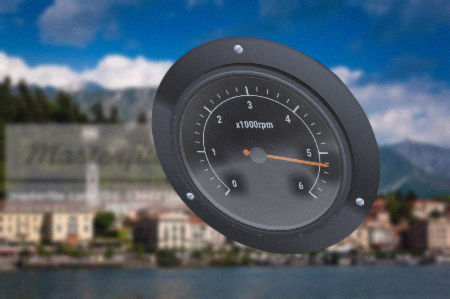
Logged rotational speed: 5200 rpm
